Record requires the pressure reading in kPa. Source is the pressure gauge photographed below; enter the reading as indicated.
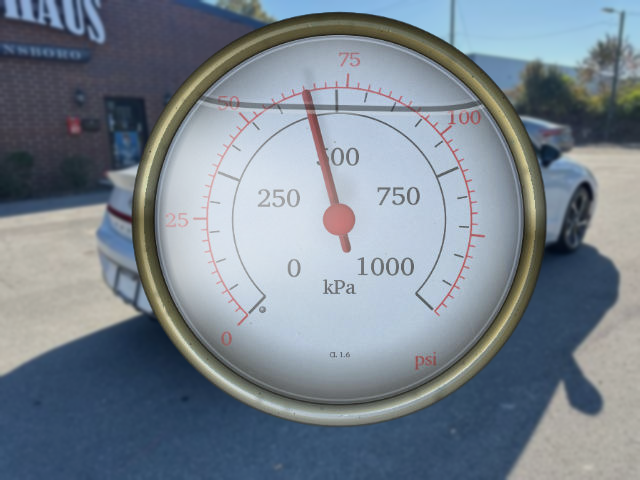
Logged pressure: 450 kPa
